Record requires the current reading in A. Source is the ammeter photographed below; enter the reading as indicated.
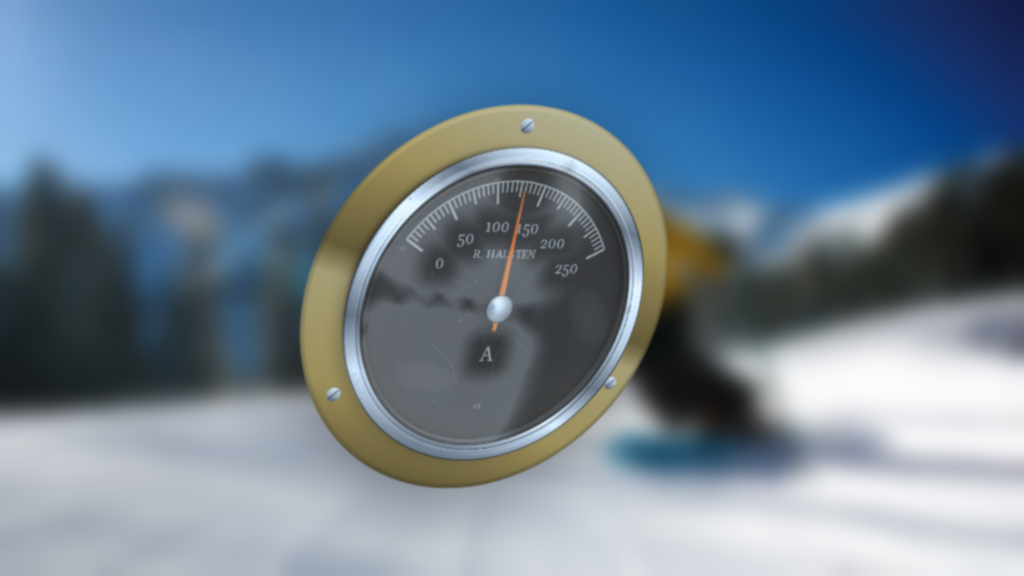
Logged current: 125 A
